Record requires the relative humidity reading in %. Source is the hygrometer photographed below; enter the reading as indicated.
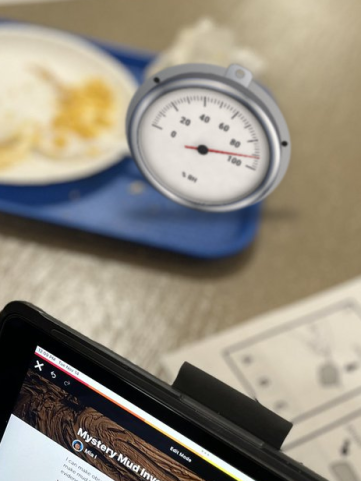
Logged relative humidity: 90 %
